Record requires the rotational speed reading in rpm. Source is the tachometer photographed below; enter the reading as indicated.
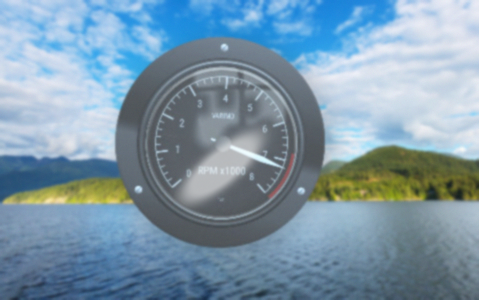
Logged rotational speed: 7200 rpm
